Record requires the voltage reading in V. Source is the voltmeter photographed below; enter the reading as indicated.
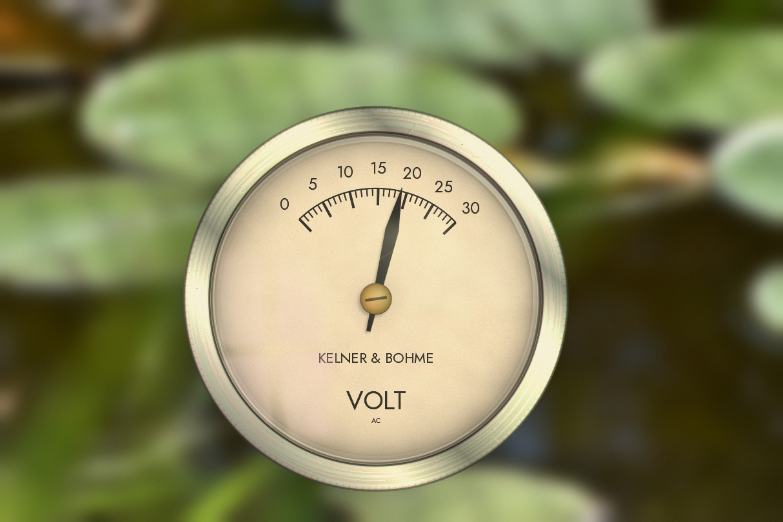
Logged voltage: 19 V
